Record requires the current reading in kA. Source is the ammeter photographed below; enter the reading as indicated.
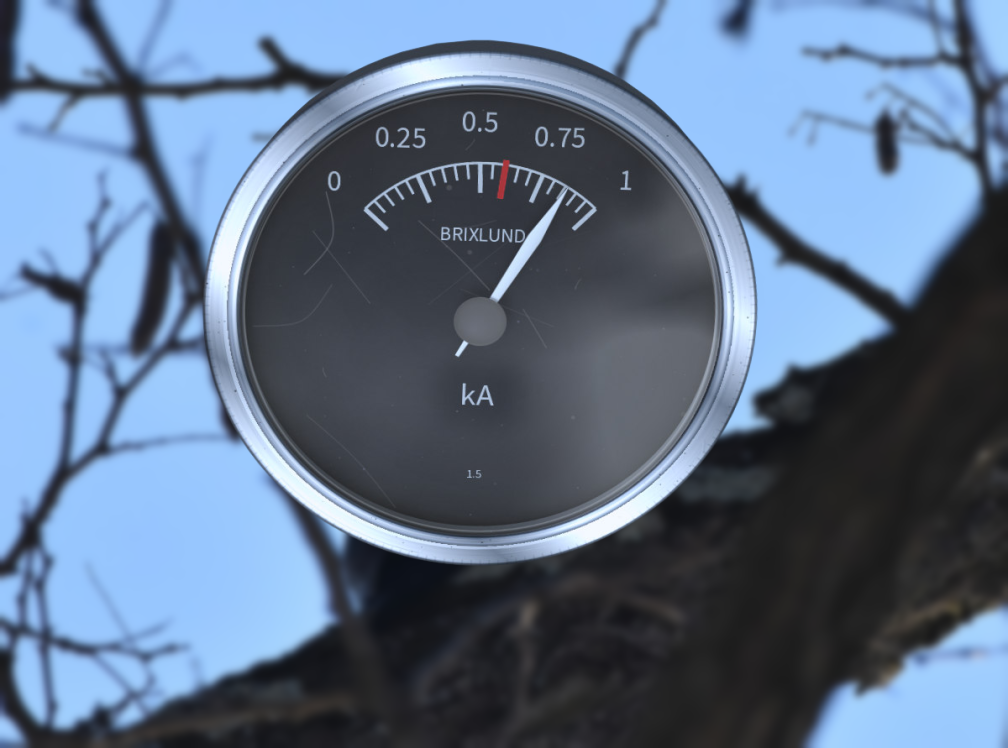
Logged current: 0.85 kA
